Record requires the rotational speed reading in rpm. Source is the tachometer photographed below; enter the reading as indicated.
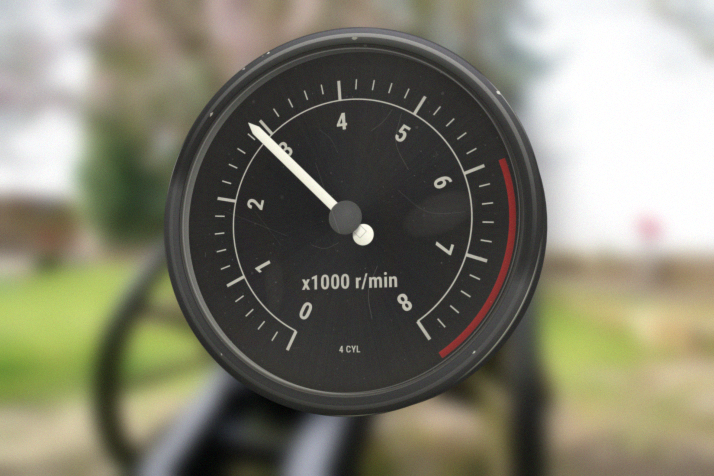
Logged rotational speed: 2900 rpm
